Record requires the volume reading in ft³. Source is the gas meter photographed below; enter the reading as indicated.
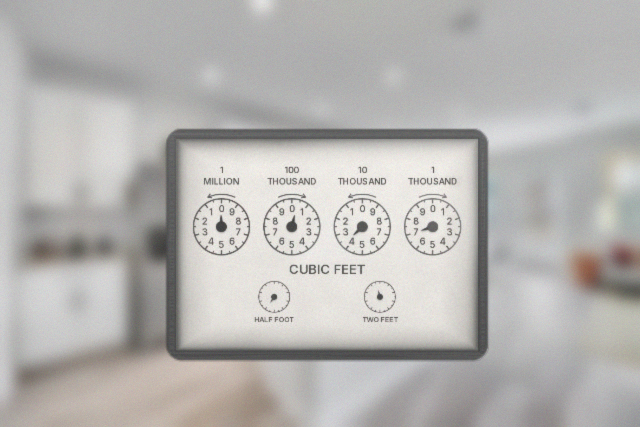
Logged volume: 3700 ft³
